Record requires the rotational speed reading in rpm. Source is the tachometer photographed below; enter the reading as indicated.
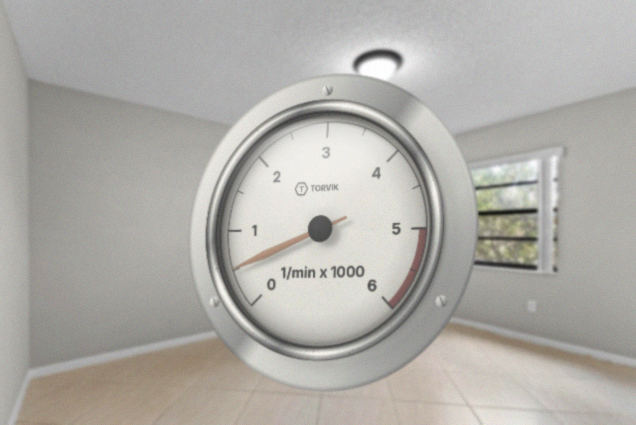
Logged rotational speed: 500 rpm
